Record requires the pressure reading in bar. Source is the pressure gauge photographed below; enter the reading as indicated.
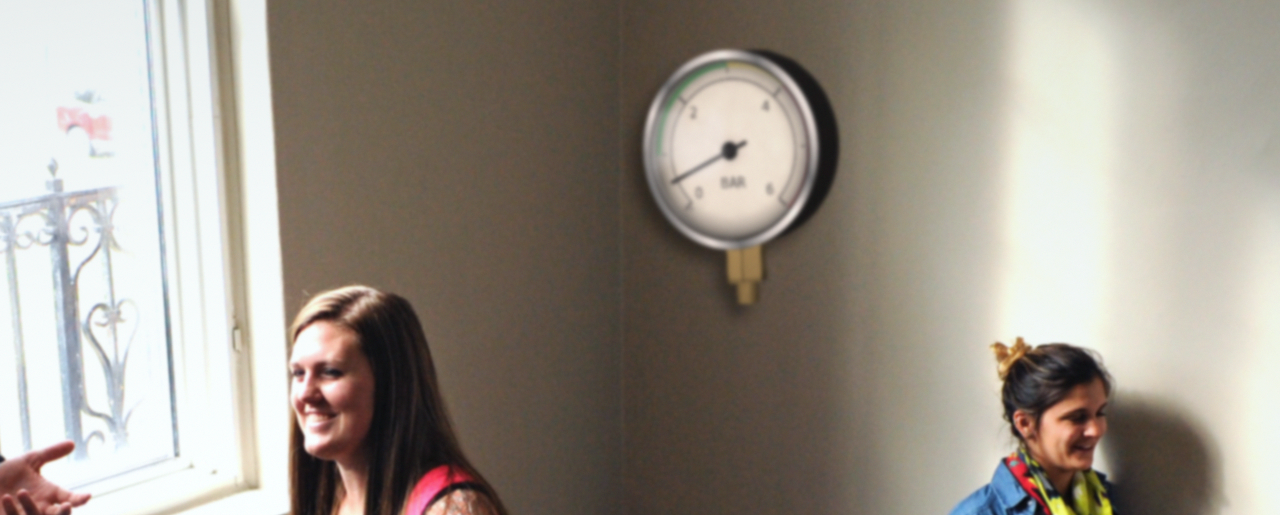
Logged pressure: 0.5 bar
